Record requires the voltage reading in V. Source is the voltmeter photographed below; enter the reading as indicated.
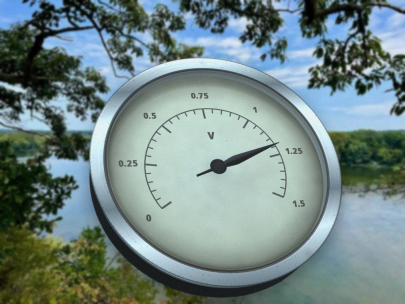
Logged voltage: 1.2 V
